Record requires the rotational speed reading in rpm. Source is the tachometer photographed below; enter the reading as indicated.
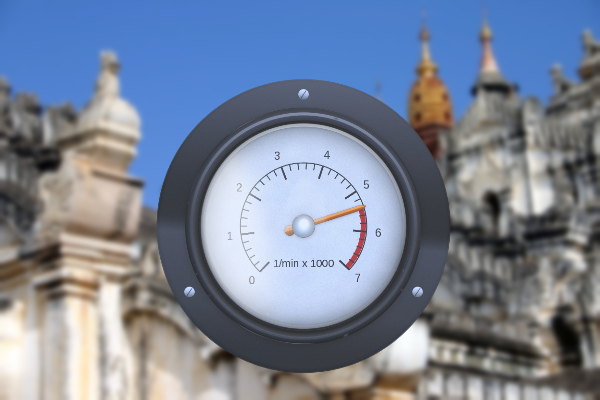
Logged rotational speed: 5400 rpm
